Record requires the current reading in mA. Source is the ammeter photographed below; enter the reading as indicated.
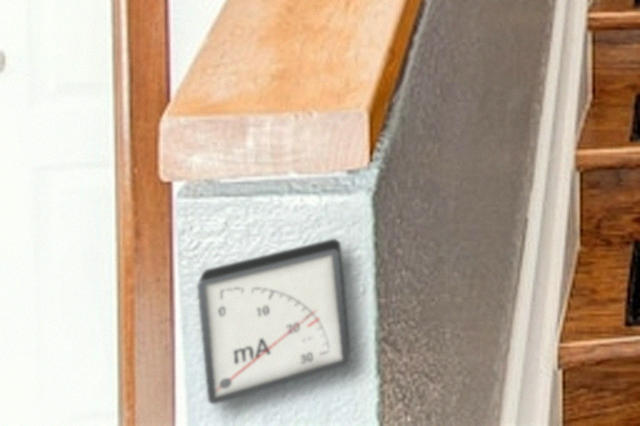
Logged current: 20 mA
